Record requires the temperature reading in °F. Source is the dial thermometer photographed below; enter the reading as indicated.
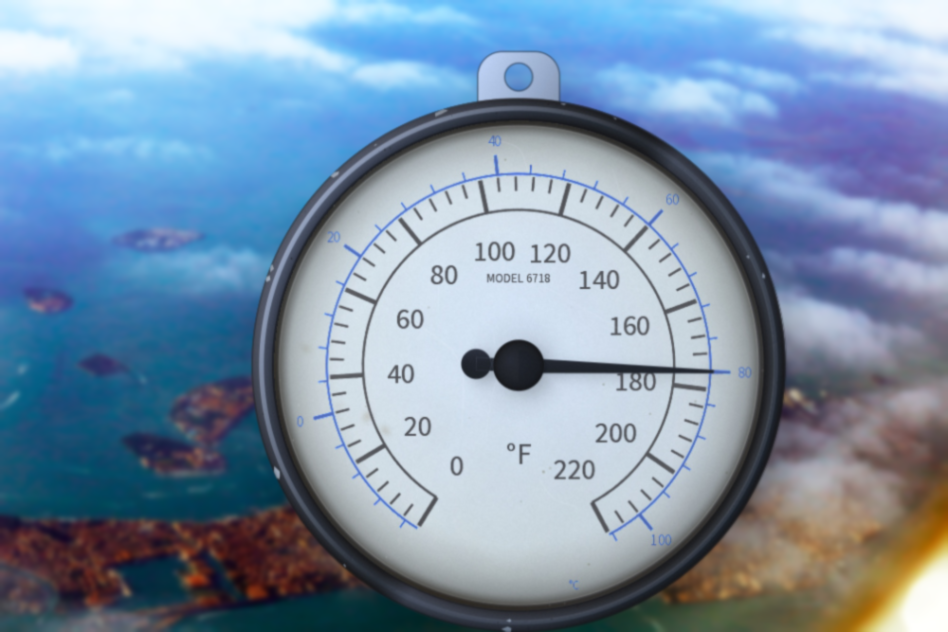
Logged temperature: 176 °F
